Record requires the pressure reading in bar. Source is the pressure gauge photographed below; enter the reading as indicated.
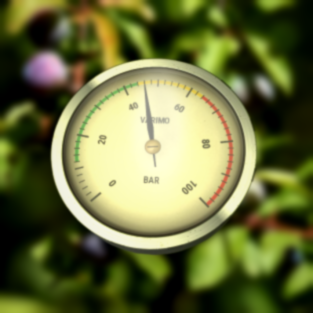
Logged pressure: 46 bar
